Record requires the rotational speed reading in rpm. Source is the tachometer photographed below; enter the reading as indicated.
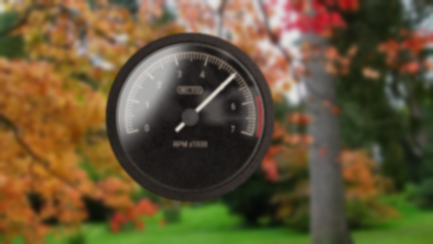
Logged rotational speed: 5000 rpm
